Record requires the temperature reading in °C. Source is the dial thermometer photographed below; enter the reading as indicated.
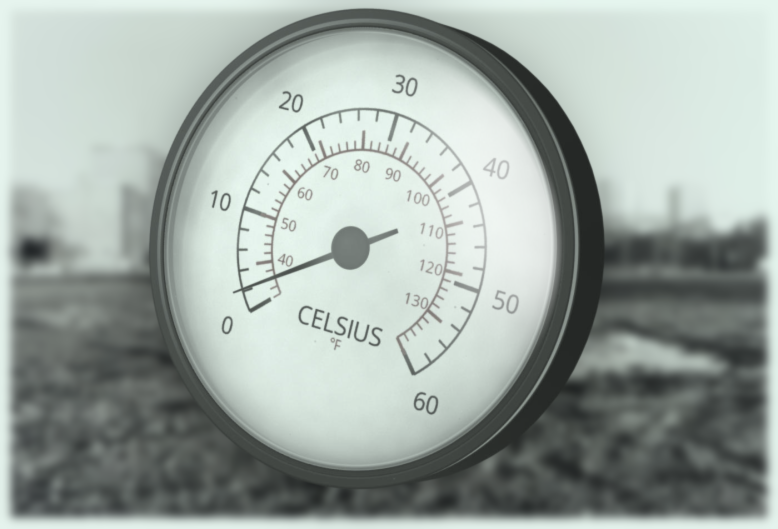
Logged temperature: 2 °C
